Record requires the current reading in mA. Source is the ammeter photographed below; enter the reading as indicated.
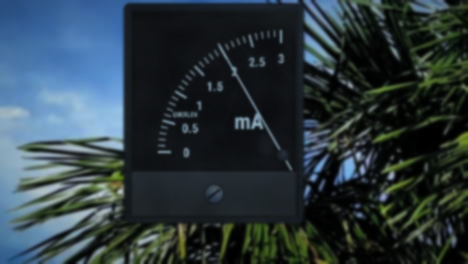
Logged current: 2 mA
